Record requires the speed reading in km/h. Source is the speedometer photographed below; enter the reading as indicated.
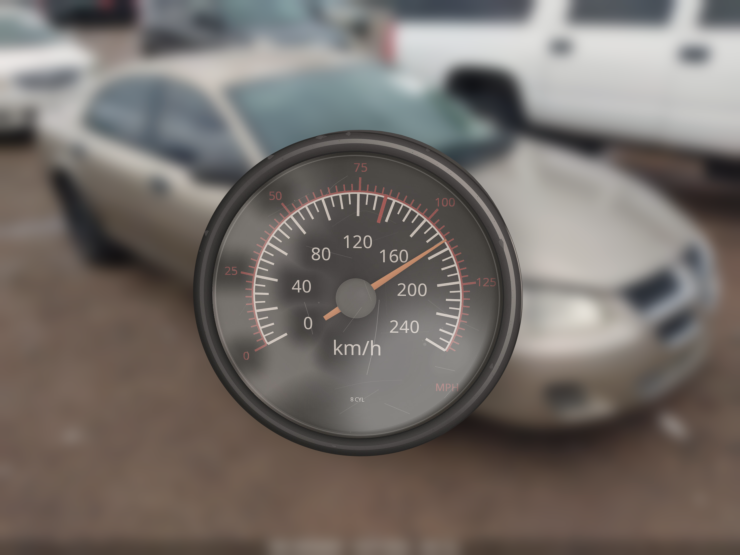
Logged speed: 175 km/h
